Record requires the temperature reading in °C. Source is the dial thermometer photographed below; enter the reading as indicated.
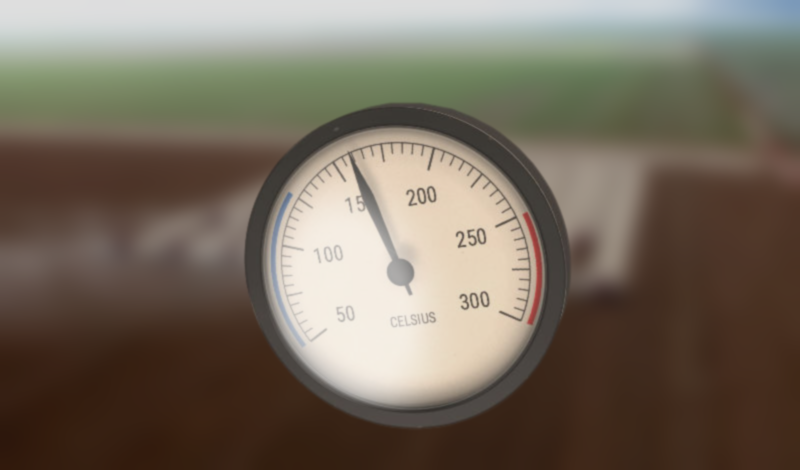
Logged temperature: 160 °C
